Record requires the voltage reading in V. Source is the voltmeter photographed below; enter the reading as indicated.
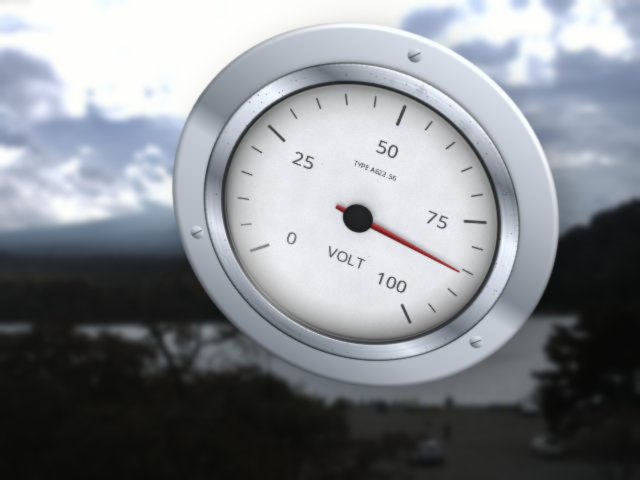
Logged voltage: 85 V
